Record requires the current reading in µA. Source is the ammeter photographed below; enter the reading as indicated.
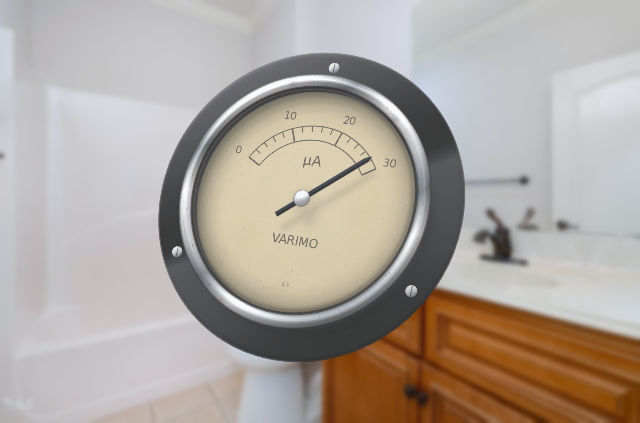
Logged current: 28 µA
